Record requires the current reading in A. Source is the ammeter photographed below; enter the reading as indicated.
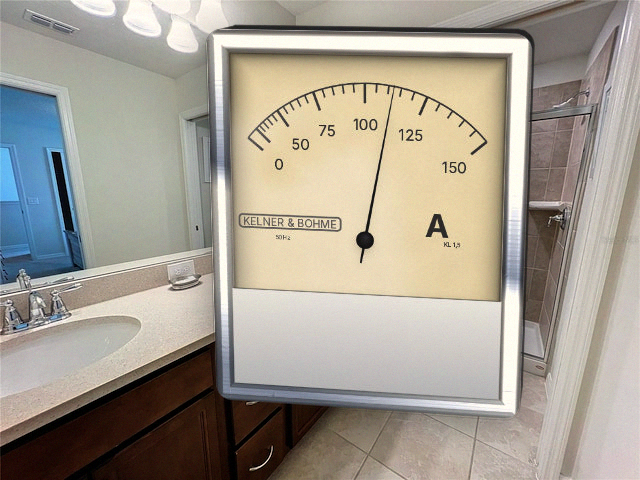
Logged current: 112.5 A
